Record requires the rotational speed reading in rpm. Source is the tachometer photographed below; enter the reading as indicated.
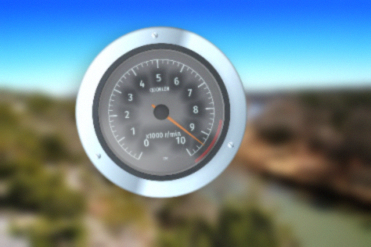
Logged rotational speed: 9400 rpm
